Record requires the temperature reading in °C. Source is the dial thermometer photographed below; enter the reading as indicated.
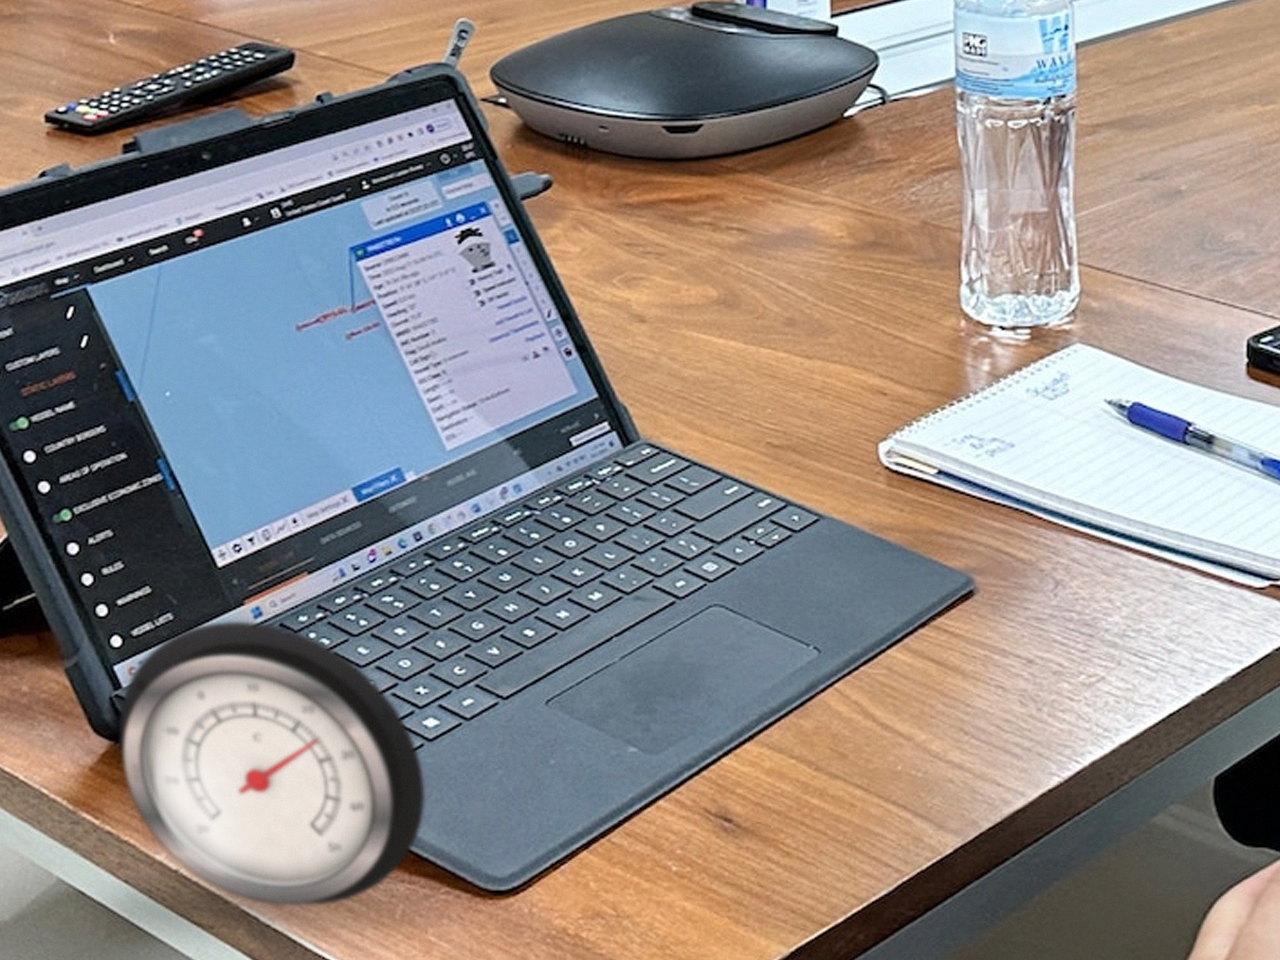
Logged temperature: 25 °C
